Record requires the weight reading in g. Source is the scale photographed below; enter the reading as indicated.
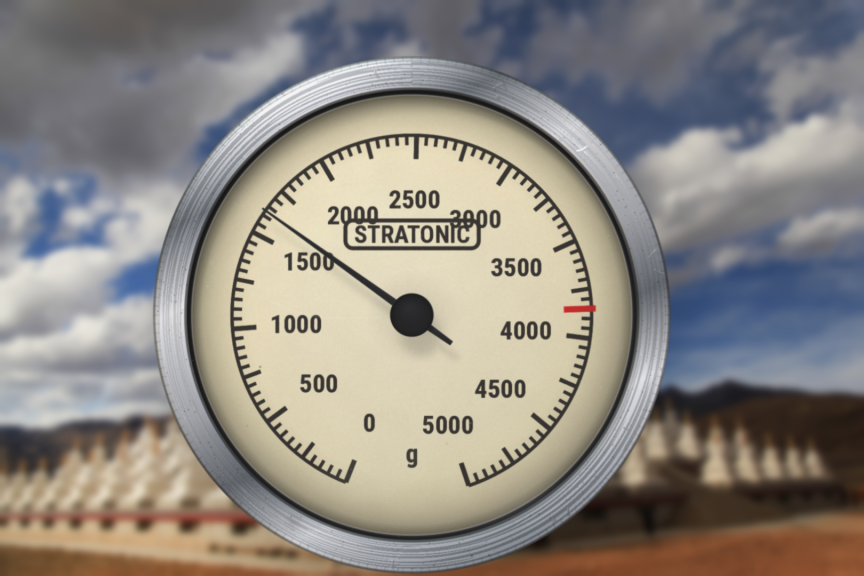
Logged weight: 1625 g
